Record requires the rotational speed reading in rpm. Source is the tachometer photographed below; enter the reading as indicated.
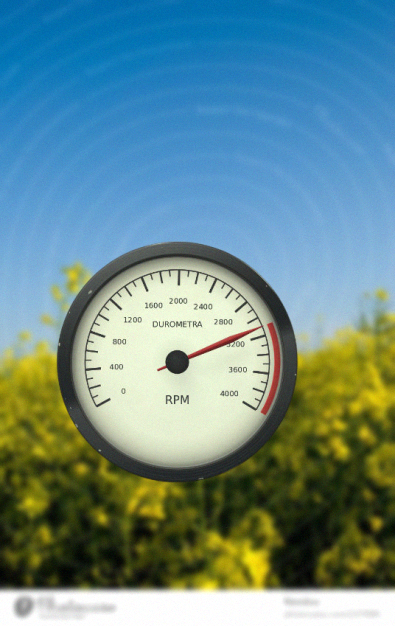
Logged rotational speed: 3100 rpm
